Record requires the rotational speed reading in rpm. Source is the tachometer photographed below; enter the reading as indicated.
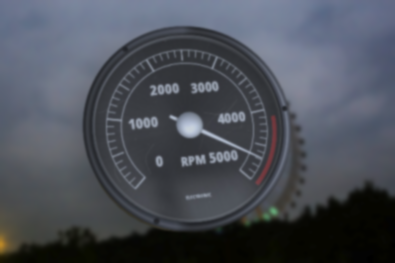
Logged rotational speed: 4700 rpm
